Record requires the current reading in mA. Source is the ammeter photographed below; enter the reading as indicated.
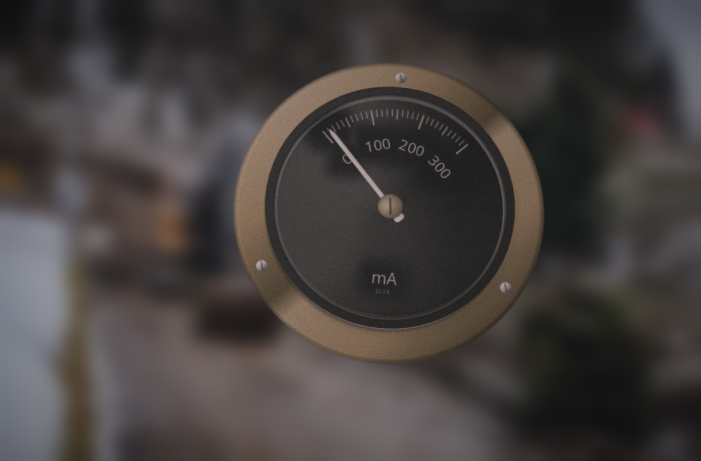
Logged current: 10 mA
